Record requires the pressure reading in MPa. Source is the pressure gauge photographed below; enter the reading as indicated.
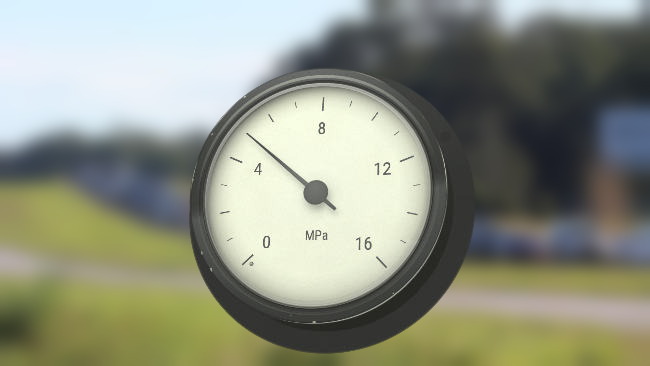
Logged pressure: 5 MPa
